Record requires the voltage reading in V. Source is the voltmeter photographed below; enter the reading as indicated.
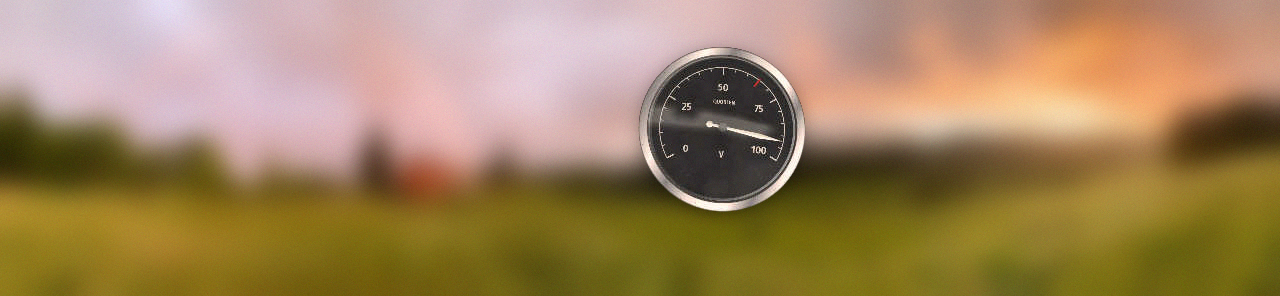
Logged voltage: 92.5 V
